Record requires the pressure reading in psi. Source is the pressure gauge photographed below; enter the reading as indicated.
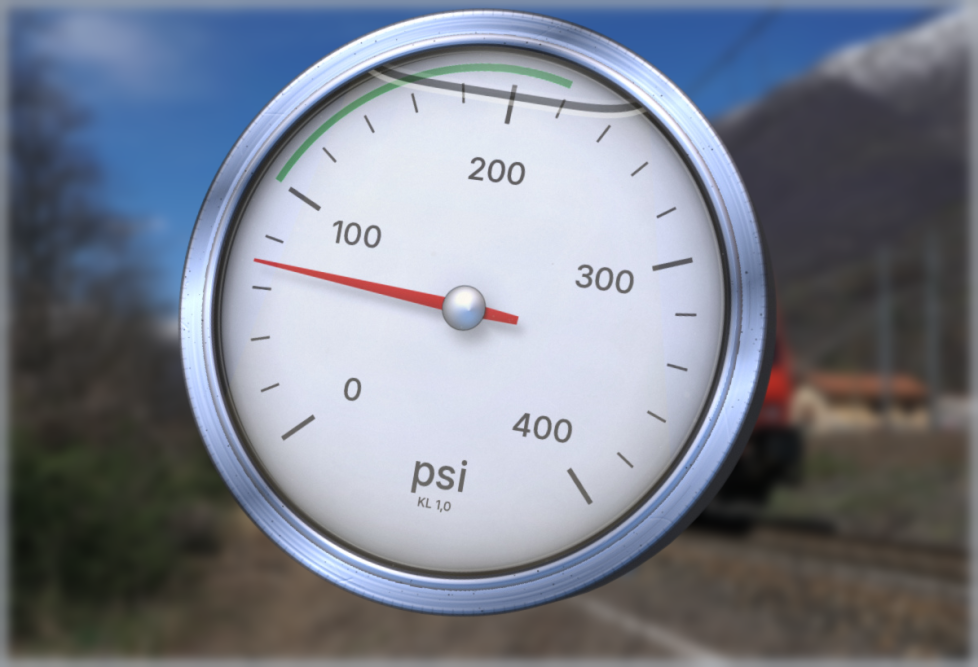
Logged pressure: 70 psi
